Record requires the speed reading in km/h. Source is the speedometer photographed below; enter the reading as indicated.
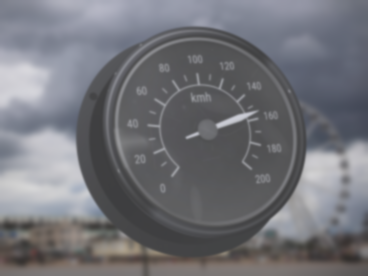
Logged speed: 155 km/h
